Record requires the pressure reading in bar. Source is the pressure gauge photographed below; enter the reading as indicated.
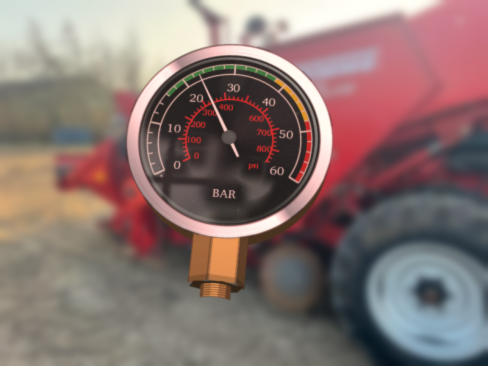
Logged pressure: 23 bar
